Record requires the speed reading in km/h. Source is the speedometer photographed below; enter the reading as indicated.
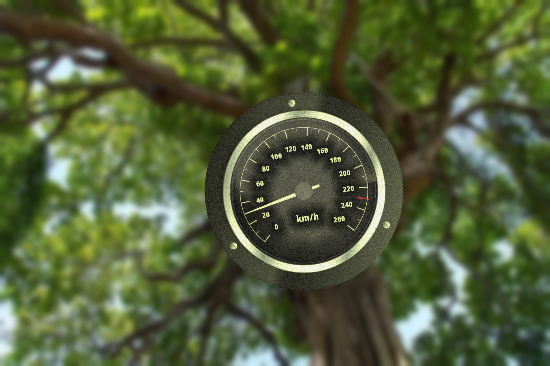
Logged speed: 30 km/h
